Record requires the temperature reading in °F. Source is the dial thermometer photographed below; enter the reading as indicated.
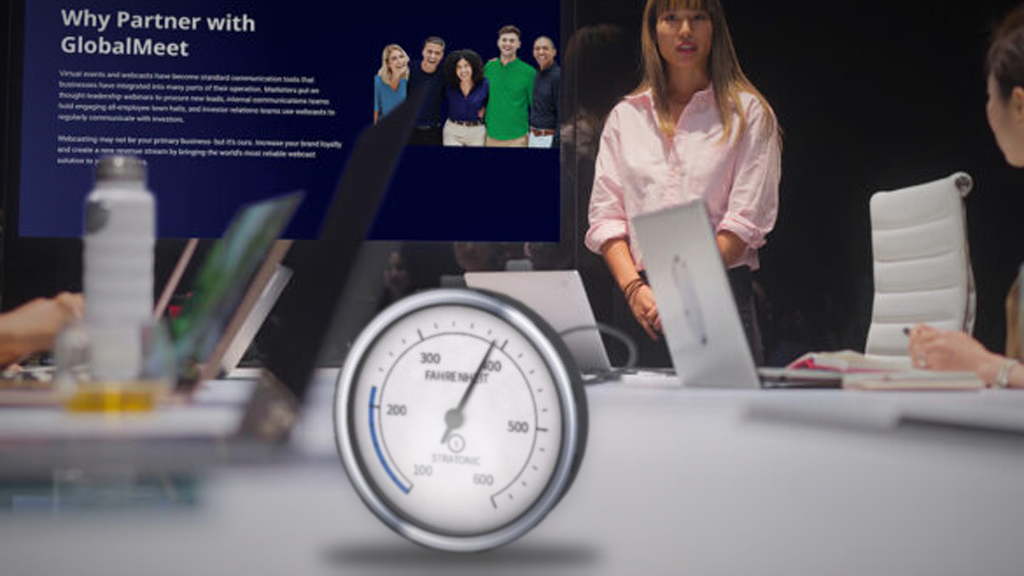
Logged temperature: 390 °F
